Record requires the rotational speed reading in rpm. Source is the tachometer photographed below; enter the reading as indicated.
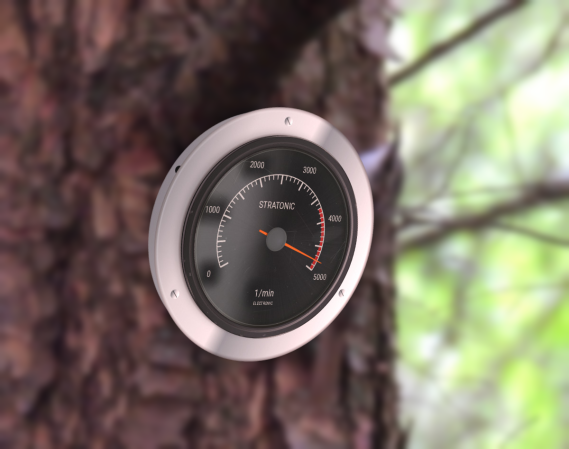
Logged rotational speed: 4800 rpm
